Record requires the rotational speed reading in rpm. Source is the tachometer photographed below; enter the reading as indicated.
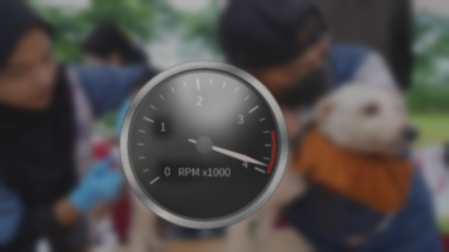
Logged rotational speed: 3900 rpm
